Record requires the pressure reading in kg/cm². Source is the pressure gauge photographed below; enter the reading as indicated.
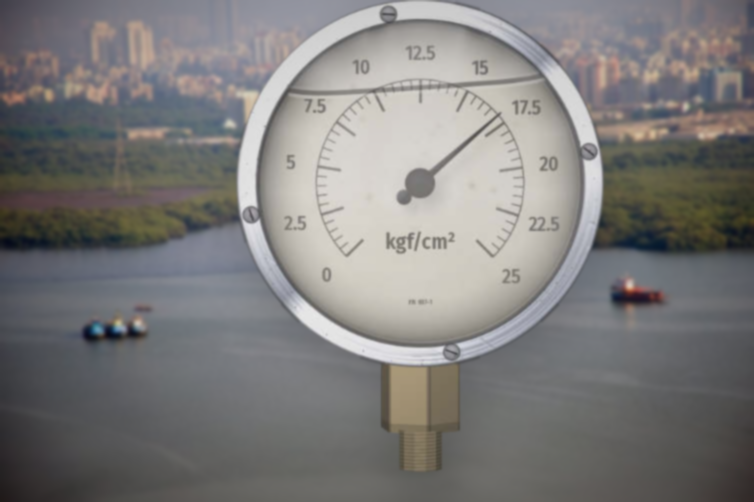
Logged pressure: 17 kg/cm²
